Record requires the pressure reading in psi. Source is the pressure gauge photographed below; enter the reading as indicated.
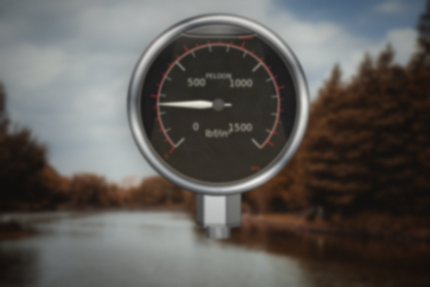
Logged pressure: 250 psi
